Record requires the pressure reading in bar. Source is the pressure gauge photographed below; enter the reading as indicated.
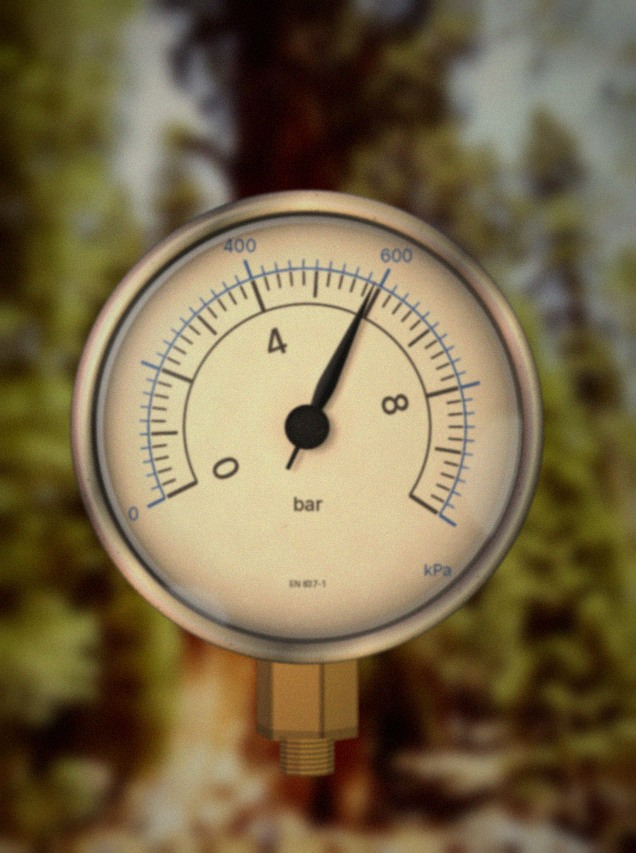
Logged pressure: 5.9 bar
